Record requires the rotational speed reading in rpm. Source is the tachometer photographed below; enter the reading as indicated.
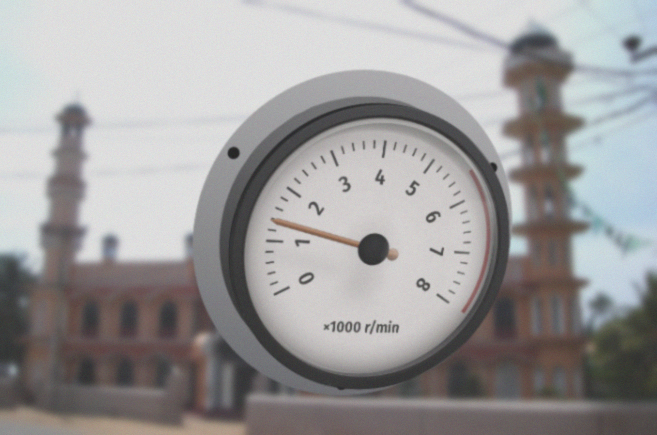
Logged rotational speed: 1400 rpm
